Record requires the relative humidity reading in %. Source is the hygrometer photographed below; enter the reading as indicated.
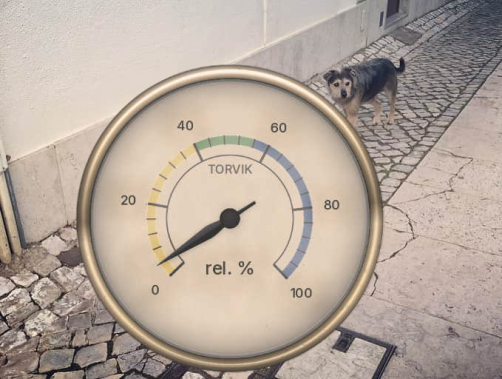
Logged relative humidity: 4 %
